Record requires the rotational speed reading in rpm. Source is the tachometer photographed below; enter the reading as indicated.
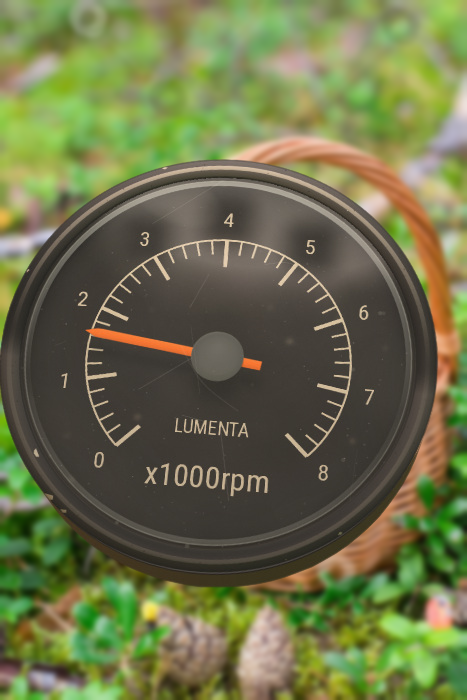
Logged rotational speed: 1600 rpm
